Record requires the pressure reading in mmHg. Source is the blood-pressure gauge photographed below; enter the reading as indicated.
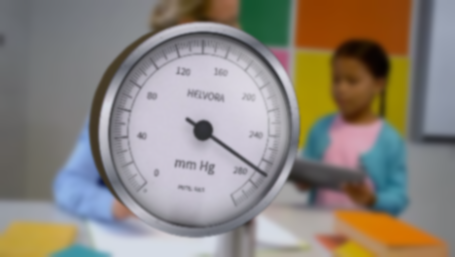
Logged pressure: 270 mmHg
